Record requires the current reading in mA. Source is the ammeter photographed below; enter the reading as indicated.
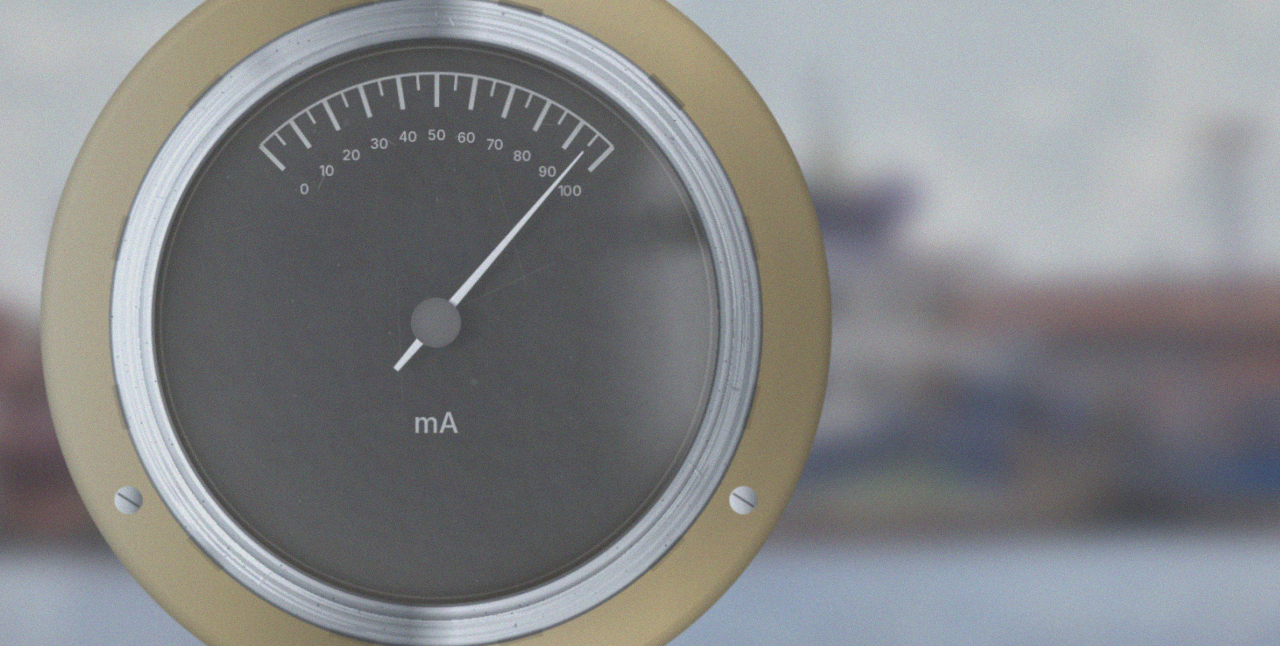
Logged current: 95 mA
